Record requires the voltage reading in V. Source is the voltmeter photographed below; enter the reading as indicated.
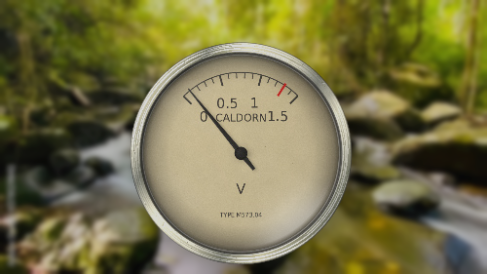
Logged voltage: 0.1 V
